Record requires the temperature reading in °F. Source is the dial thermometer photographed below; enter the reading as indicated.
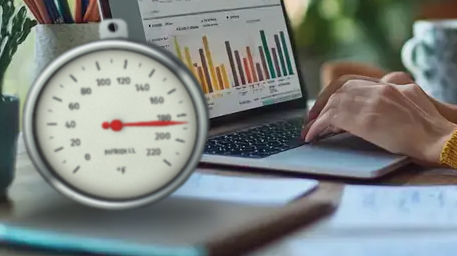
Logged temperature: 185 °F
